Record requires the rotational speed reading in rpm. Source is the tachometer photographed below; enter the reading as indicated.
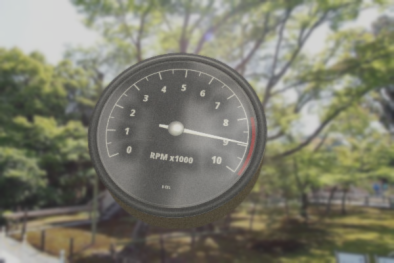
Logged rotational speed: 9000 rpm
